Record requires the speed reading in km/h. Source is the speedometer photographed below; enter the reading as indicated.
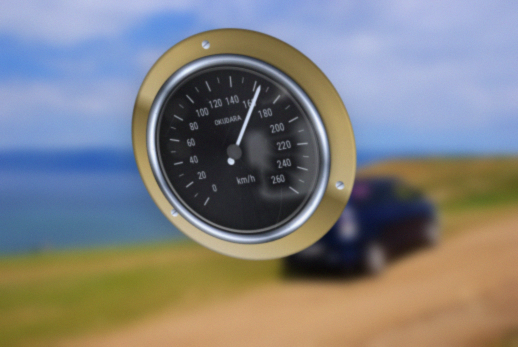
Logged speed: 165 km/h
